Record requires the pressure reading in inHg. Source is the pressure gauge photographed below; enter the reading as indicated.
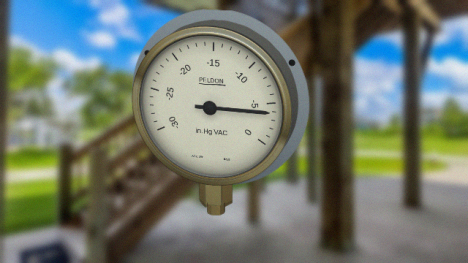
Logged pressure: -4 inHg
